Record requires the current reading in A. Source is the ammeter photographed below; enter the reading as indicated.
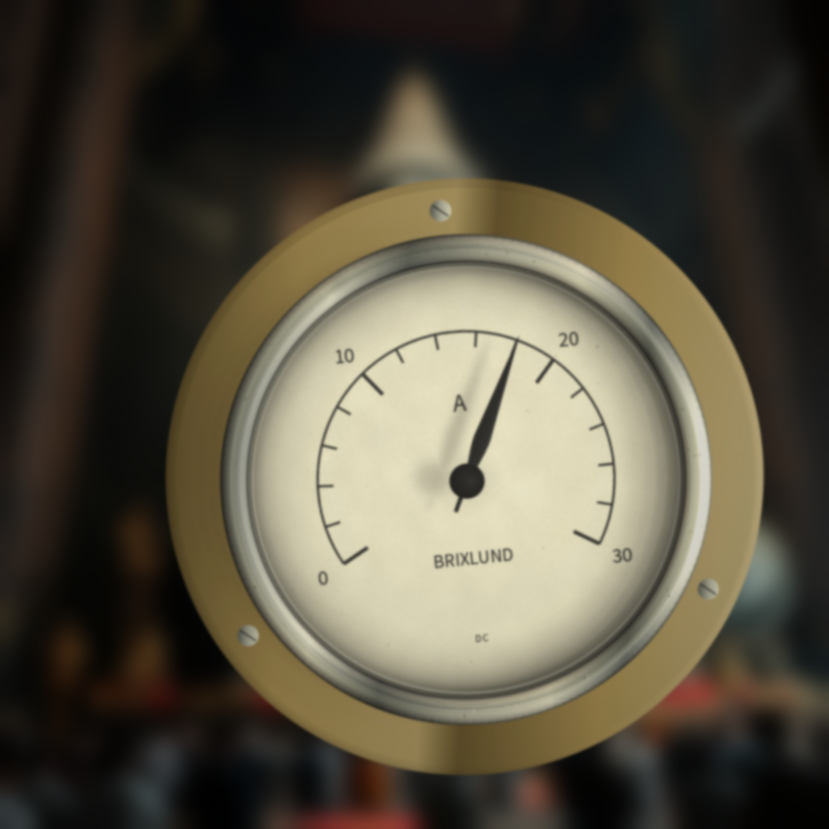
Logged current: 18 A
